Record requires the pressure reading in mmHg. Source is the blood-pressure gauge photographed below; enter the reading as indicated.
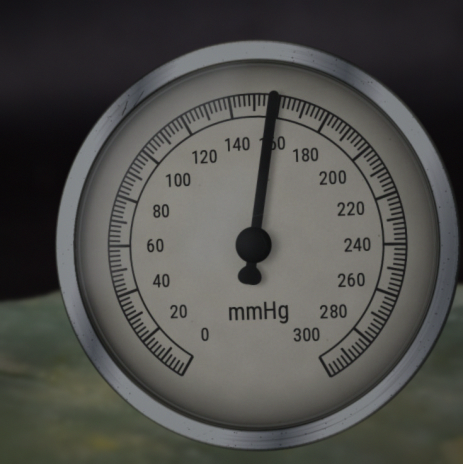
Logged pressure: 158 mmHg
